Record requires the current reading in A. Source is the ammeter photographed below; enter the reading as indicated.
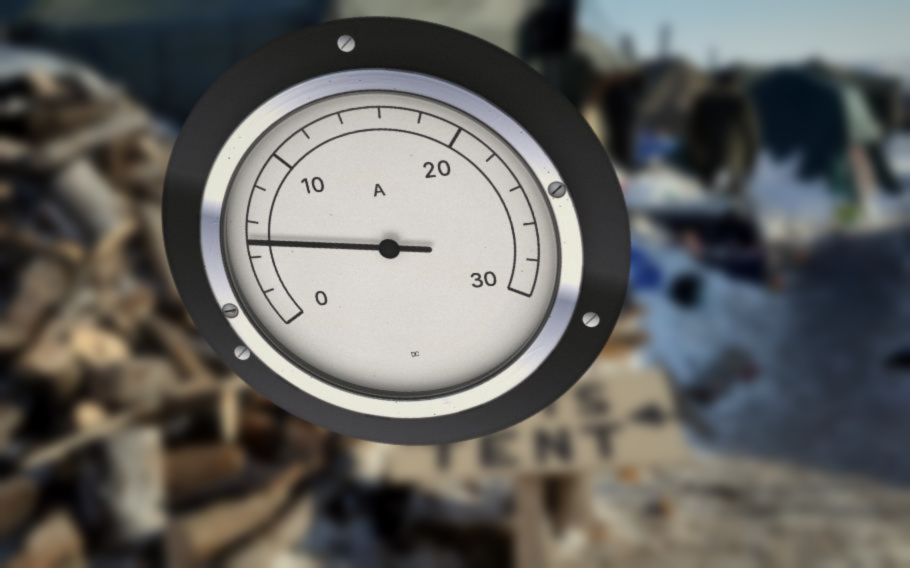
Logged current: 5 A
